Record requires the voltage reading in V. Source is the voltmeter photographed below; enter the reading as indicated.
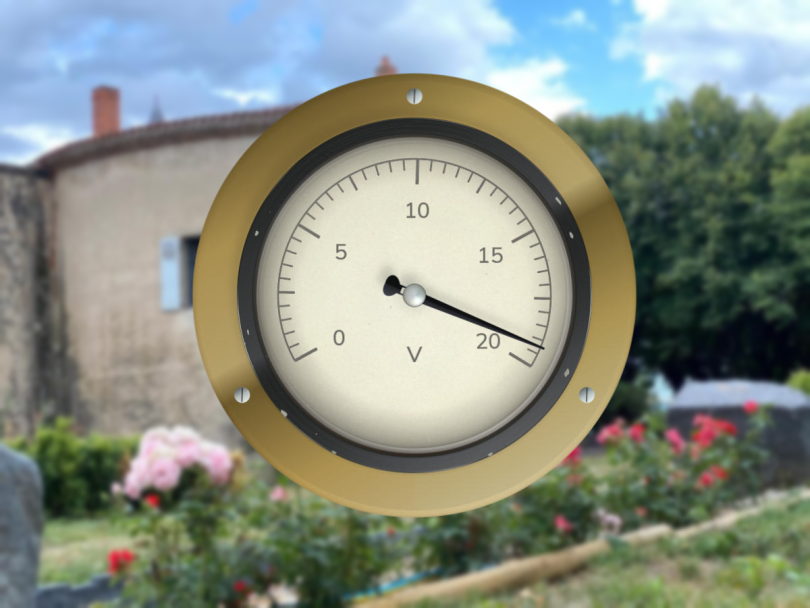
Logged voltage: 19.25 V
